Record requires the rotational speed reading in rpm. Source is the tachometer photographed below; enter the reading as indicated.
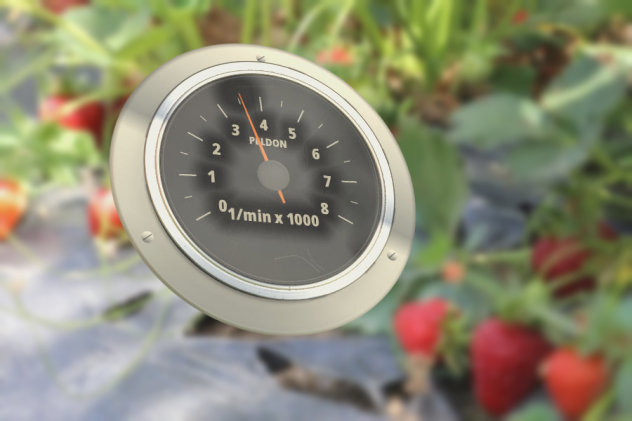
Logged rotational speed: 3500 rpm
